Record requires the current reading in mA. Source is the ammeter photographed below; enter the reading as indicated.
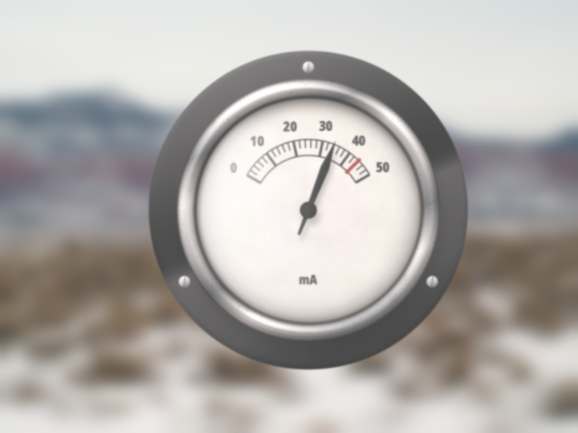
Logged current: 34 mA
